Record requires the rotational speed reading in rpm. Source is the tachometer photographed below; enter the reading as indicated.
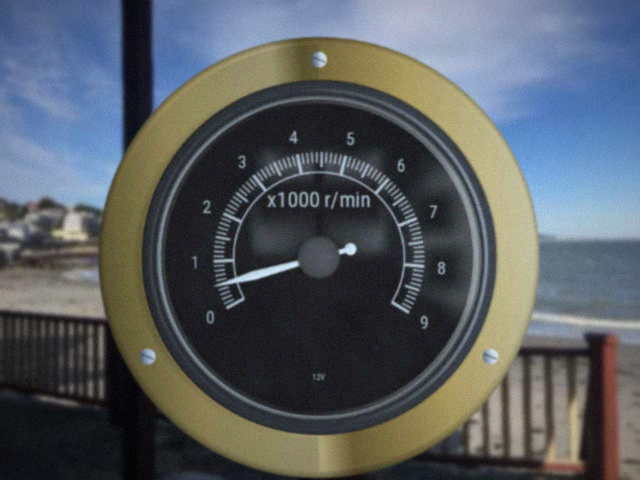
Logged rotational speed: 500 rpm
